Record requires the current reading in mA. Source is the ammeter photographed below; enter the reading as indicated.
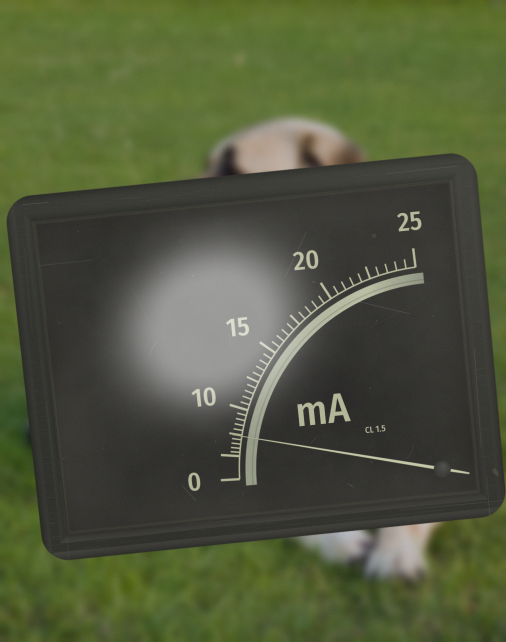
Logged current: 7.5 mA
